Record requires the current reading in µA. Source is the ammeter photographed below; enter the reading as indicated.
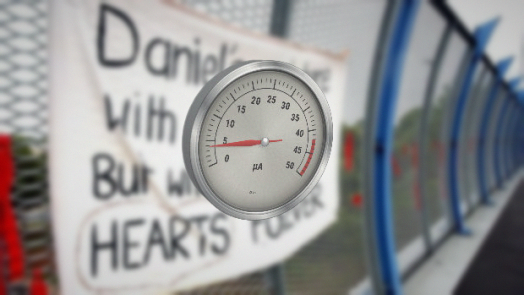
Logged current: 4 µA
